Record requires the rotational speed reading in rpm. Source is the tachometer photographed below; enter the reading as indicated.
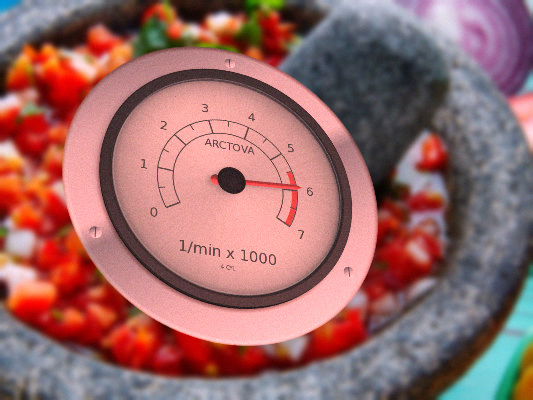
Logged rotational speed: 6000 rpm
